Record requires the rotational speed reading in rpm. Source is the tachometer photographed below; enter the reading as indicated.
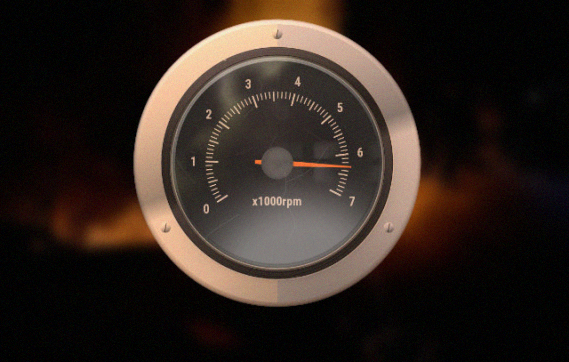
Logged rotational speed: 6300 rpm
